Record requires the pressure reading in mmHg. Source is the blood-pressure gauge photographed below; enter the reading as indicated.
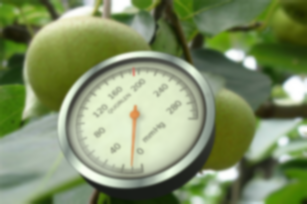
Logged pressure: 10 mmHg
